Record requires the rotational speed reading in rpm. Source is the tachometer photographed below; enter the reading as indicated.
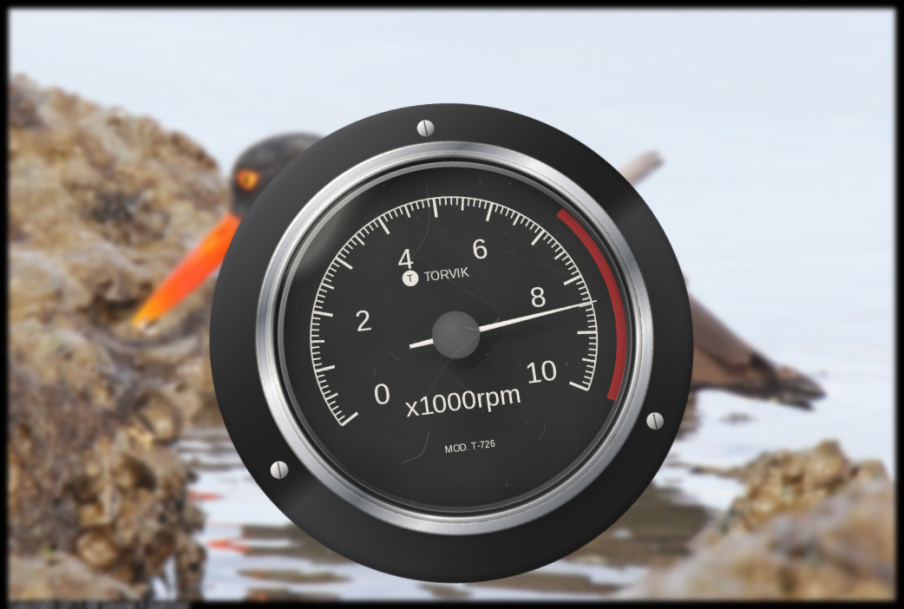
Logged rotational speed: 8500 rpm
